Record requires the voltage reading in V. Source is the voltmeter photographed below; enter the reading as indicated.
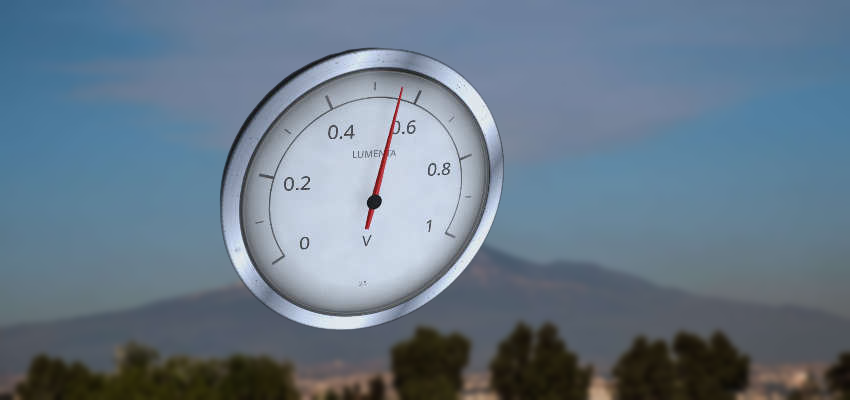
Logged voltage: 0.55 V
